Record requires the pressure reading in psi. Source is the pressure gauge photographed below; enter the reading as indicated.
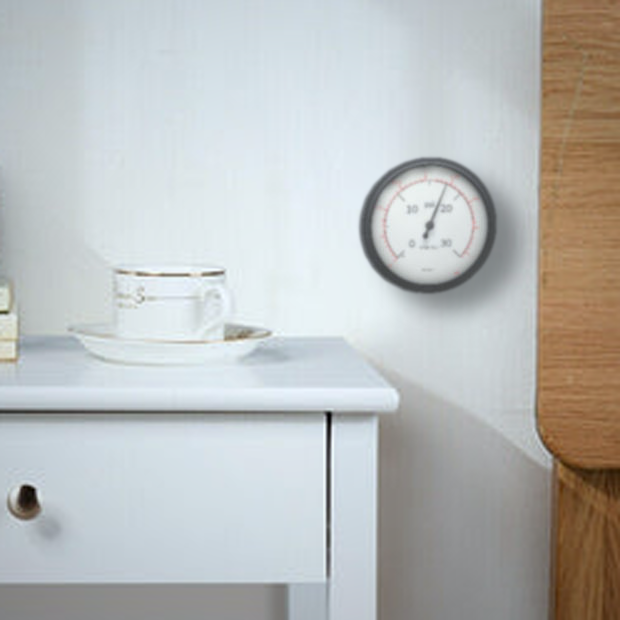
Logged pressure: 17.5 psi
